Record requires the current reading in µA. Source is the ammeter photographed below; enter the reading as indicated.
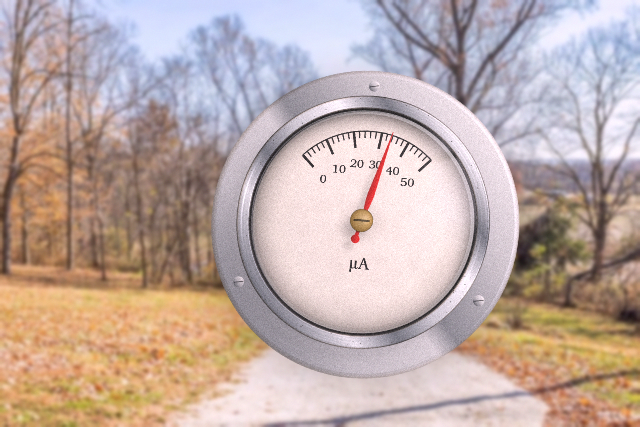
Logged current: 34 µA
